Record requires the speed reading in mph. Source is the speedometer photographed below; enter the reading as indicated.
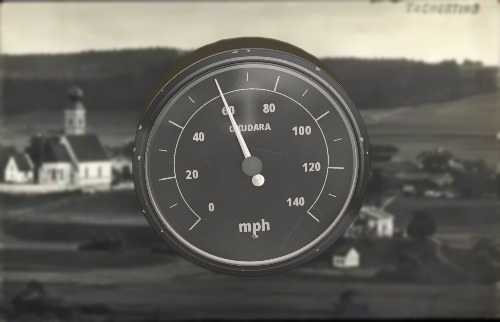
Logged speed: 60 mph
